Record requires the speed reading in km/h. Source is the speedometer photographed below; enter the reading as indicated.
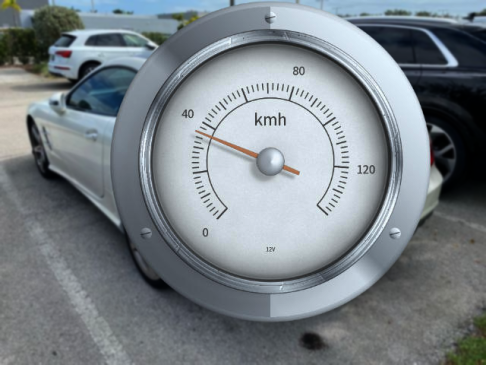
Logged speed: 36 km/h
